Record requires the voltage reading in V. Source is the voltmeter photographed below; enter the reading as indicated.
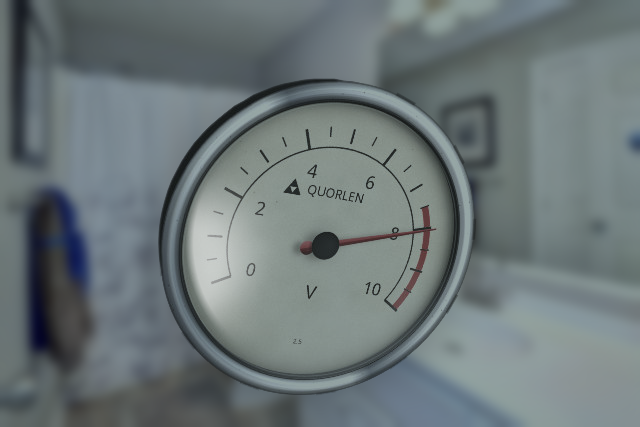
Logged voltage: 8 V
